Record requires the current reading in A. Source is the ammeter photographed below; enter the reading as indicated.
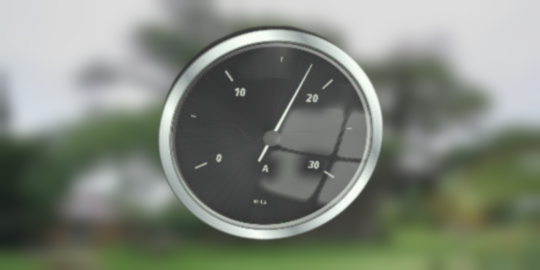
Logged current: 17.5 A
